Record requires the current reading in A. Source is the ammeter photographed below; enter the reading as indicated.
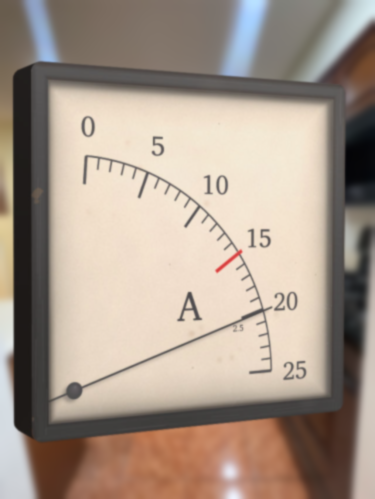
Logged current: 20 A
